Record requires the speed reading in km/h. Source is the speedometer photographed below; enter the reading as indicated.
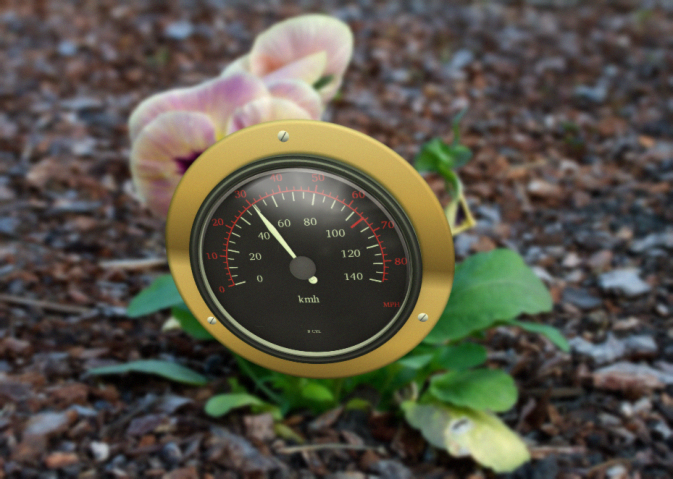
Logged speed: 50 km/h
